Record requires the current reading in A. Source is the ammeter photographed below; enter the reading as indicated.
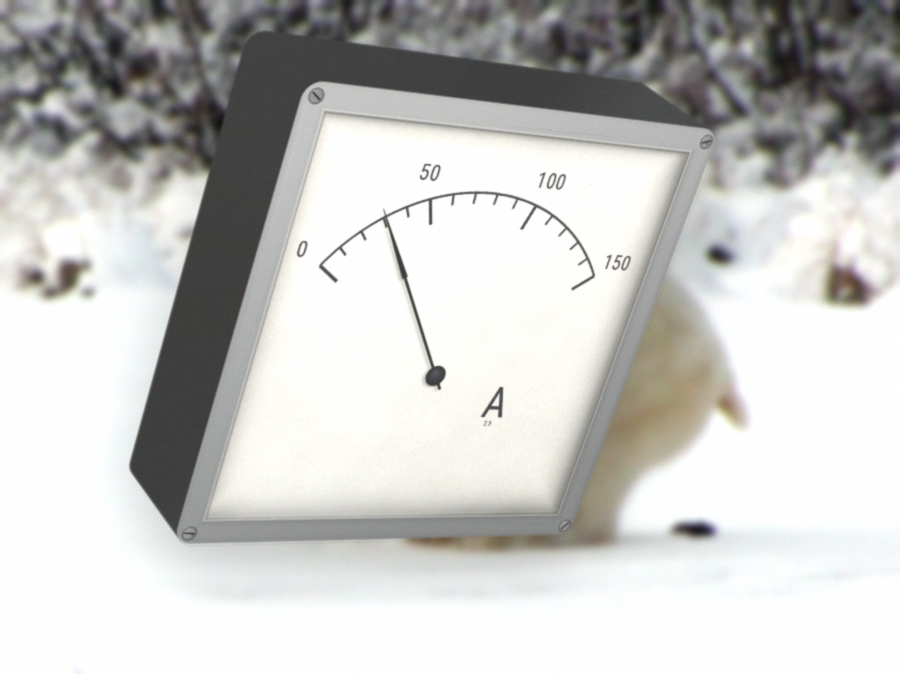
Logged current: 30 A
